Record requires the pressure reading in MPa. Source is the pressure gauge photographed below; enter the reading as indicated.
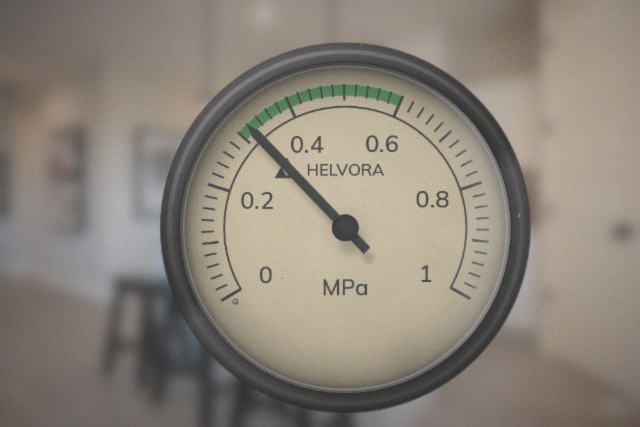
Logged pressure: 0.32 MPa
